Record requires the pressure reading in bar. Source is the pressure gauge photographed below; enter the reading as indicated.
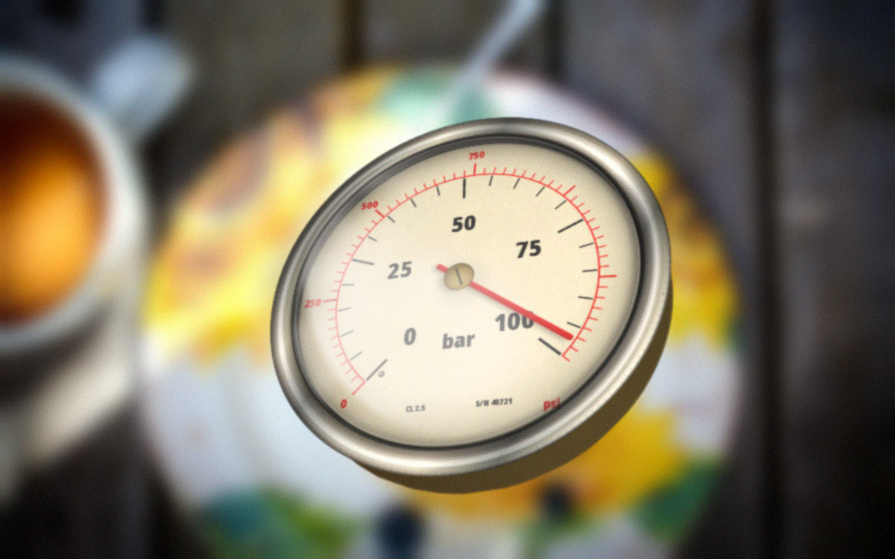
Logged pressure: 97.5 bar
